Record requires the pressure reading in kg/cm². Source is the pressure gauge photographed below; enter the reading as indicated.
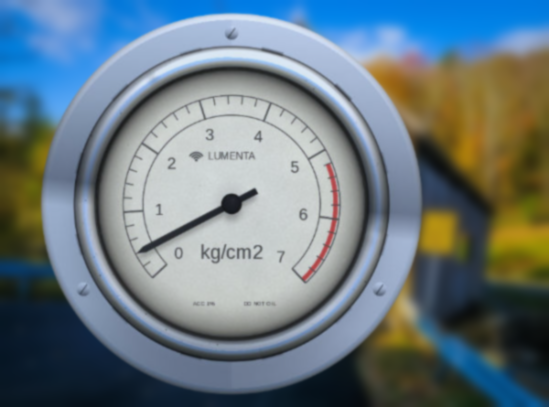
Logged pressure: 0.4 kg/cm²
